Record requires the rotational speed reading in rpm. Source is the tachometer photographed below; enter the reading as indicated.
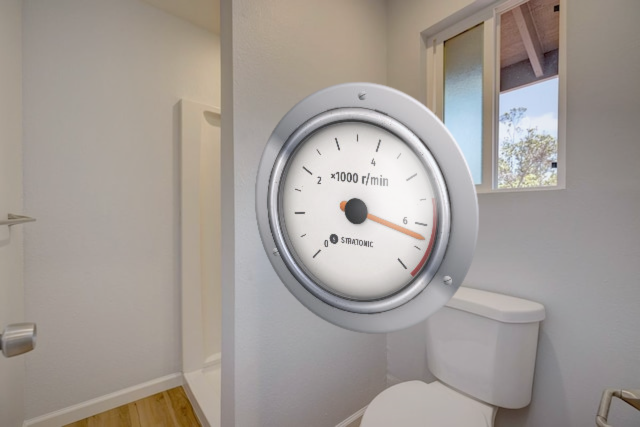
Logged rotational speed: 6250 rpm
